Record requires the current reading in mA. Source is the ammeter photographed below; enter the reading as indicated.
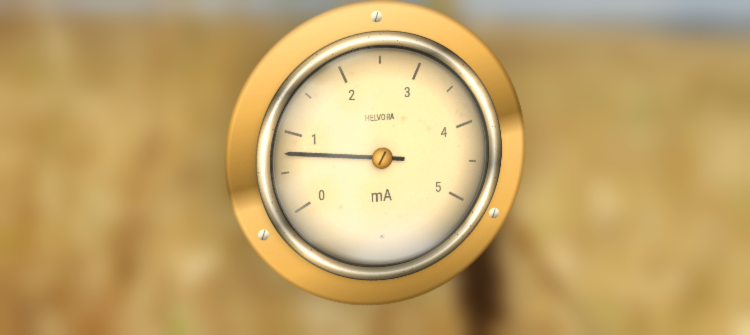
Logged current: 0.75 mA
